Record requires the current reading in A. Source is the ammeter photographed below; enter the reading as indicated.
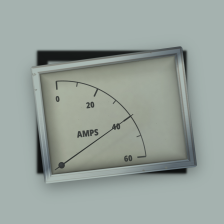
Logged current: 40 A
